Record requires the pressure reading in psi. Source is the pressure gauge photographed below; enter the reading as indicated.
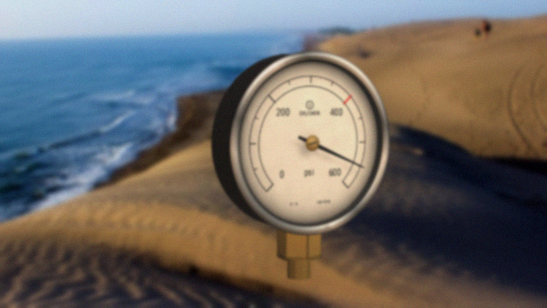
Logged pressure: 550 psi
